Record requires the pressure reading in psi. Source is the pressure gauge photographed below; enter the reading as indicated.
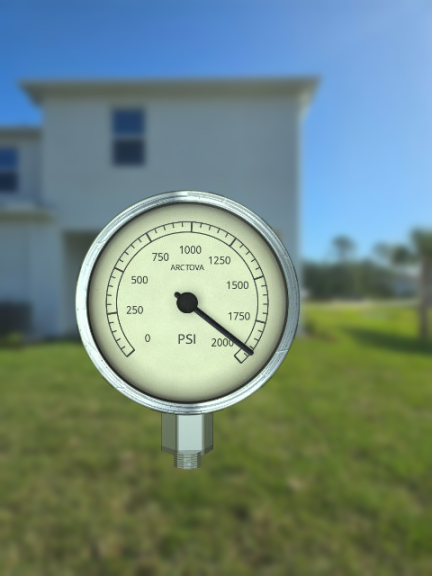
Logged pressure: 1925 psi
